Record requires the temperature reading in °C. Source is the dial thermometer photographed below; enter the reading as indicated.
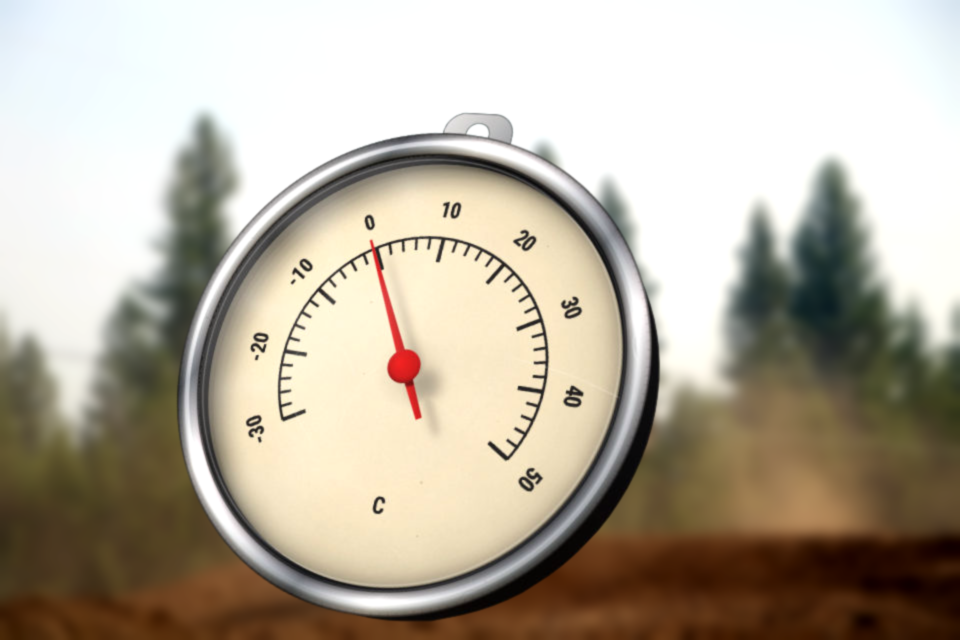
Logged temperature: 0 °C
